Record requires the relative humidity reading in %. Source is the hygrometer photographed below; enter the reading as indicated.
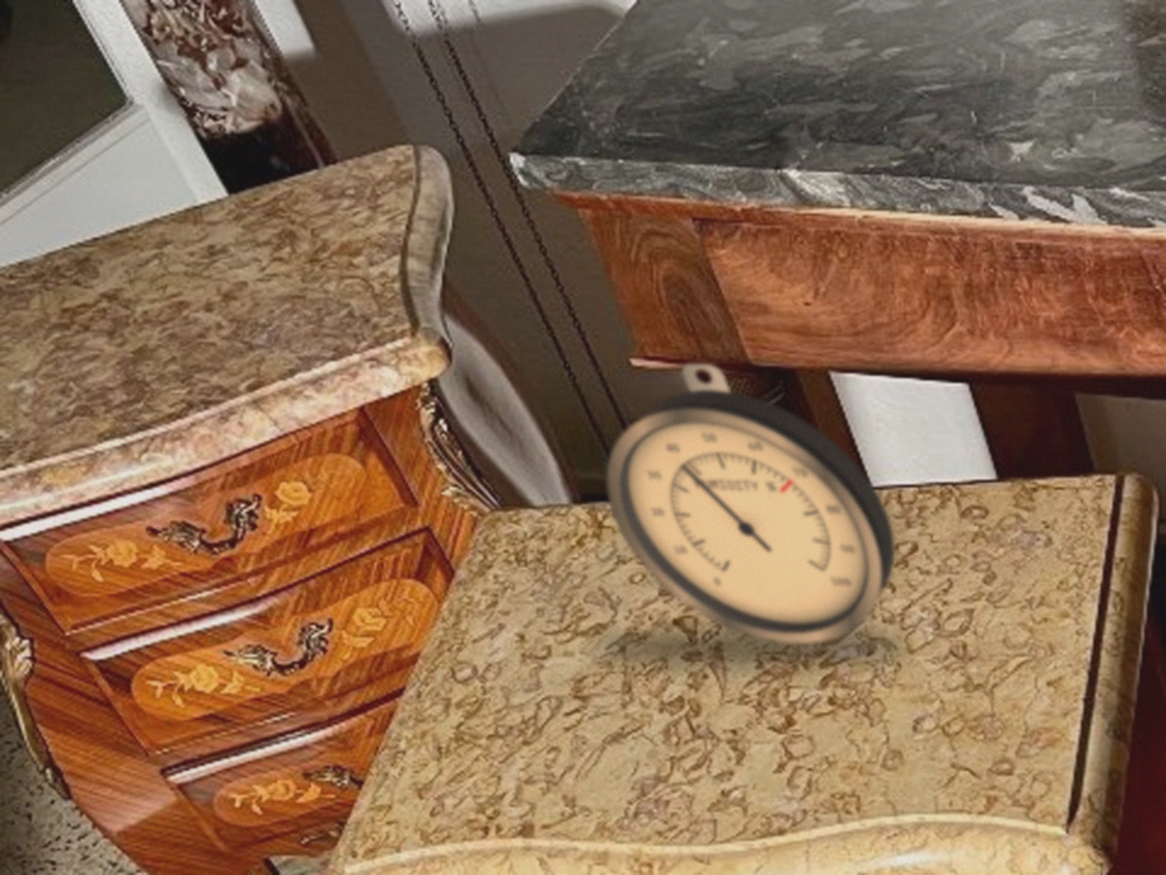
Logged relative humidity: 40 %
